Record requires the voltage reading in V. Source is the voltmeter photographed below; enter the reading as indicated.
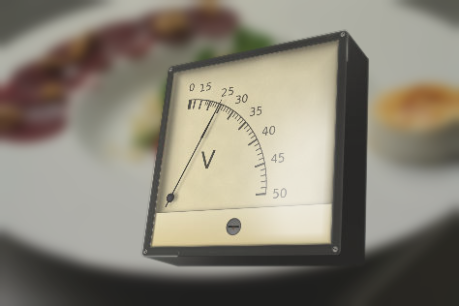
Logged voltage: 25 V
